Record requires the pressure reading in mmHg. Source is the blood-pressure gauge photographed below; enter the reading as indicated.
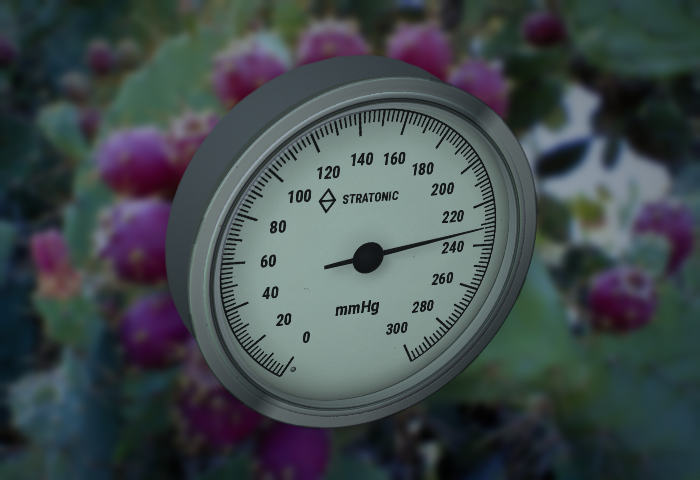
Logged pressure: 230 mmHg
